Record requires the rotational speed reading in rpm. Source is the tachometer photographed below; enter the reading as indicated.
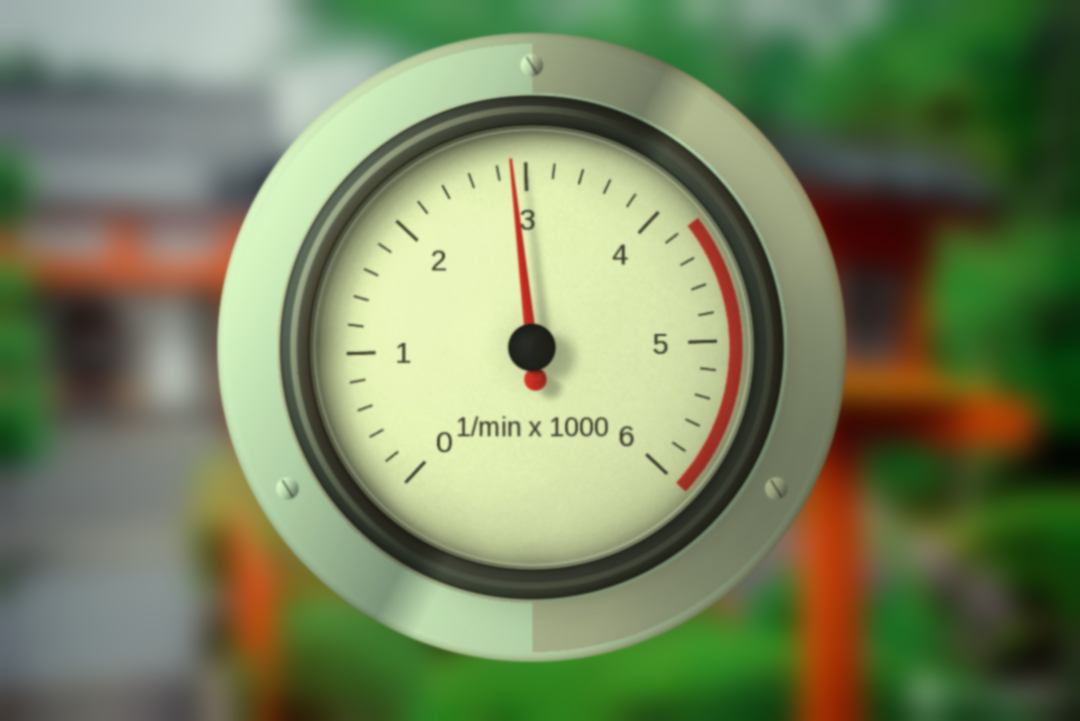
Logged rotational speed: 2900 rpm
